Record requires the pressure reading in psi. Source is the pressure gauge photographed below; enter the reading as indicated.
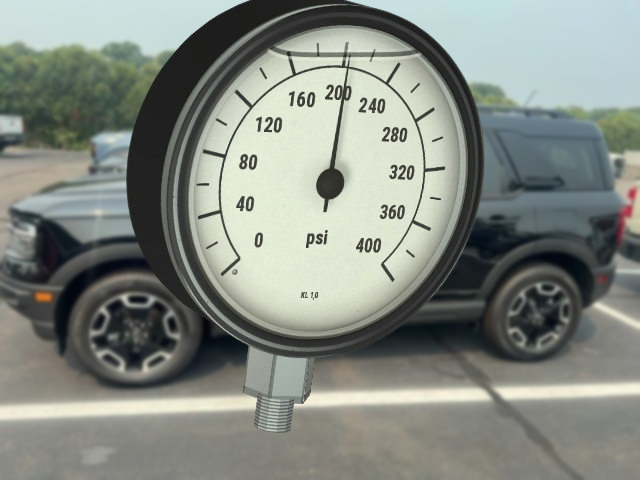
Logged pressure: 200 psi
